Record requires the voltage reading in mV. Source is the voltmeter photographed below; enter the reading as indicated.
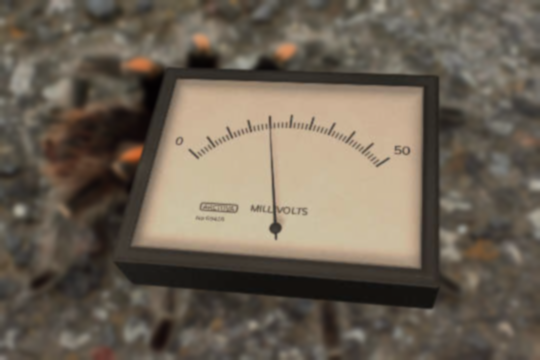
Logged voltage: 20 mV
